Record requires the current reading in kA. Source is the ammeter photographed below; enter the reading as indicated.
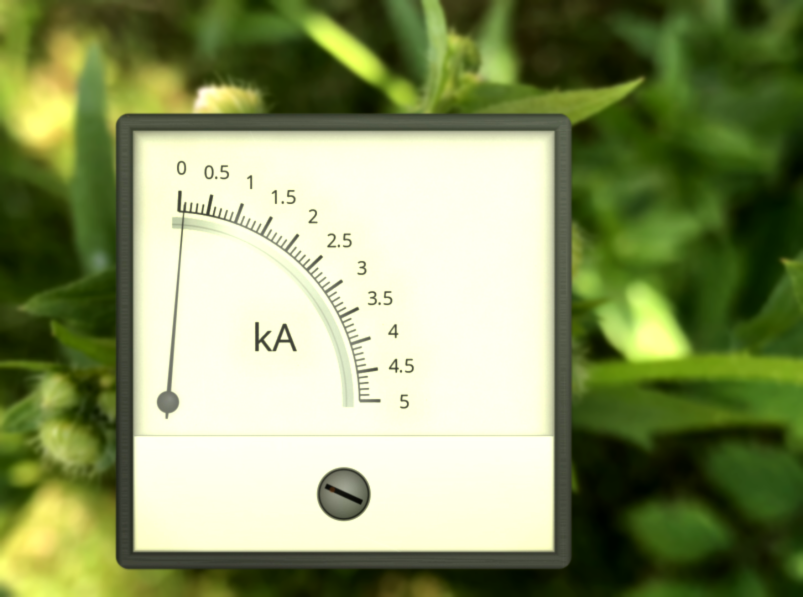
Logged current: 0.1 kA
